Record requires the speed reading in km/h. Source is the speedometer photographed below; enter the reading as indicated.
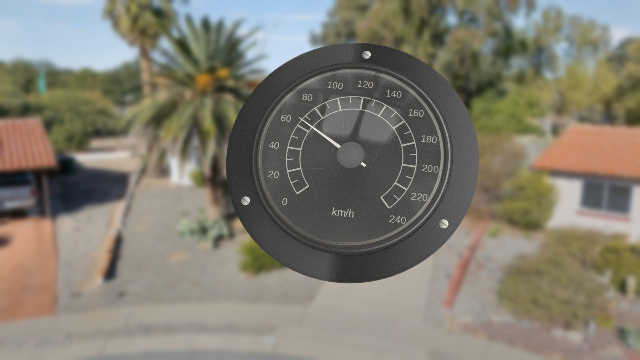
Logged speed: 65 km/h
